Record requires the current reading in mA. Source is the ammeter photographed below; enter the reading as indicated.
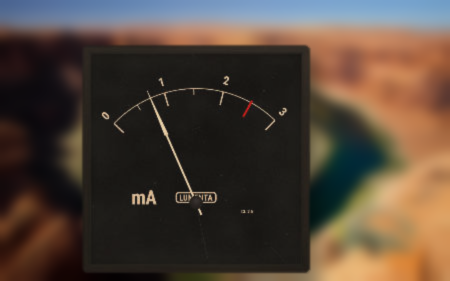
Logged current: 0.75 mA
